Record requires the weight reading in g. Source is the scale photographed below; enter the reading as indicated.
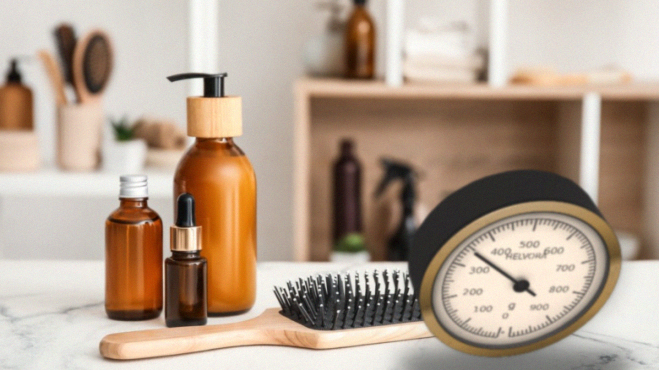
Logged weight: 350 g
